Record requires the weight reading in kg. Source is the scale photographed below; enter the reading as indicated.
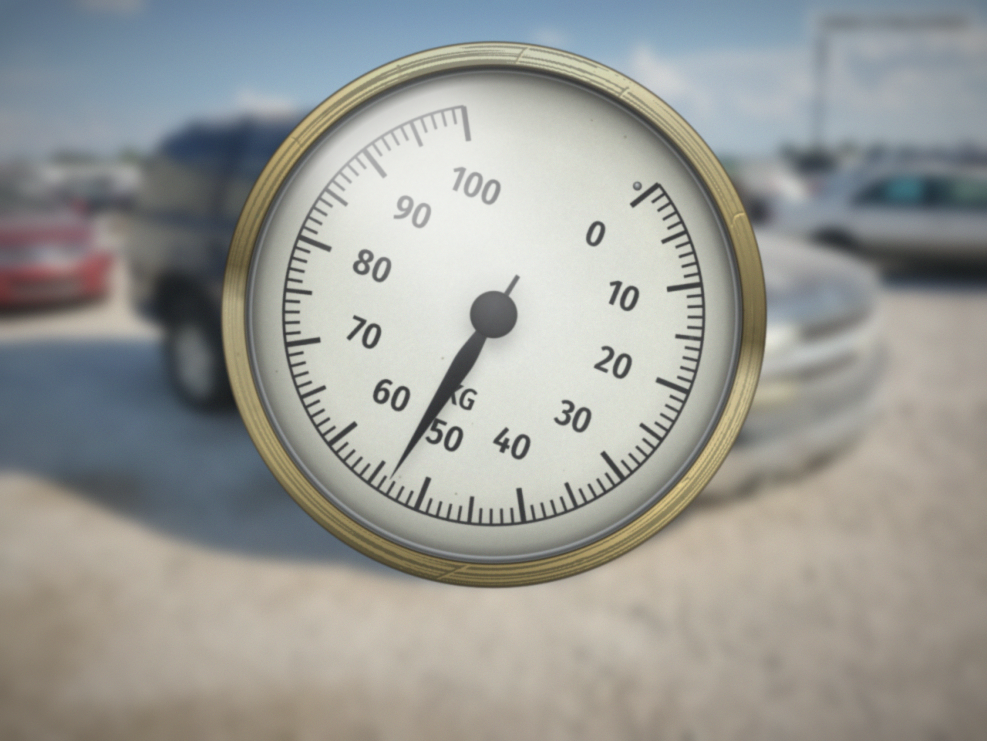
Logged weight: 53.5 kg
